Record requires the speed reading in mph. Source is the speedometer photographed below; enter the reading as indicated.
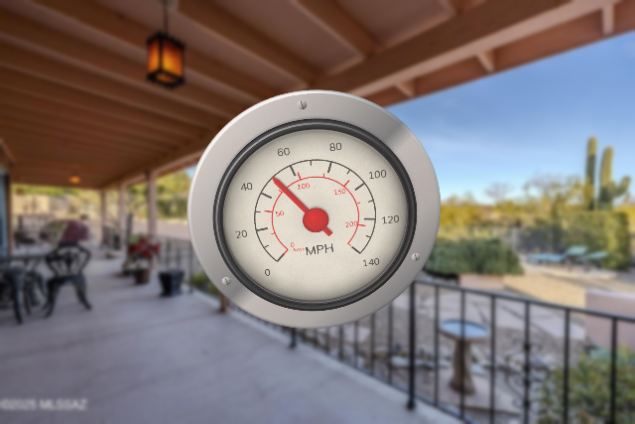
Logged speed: 50 mph
